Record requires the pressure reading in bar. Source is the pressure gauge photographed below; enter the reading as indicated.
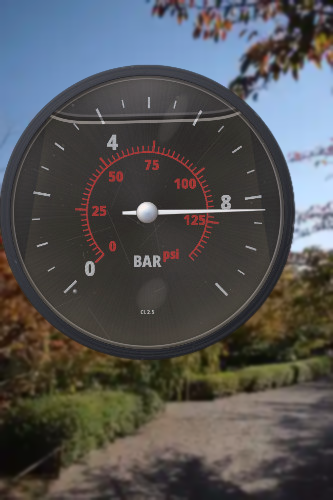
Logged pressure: 8.25 bar
